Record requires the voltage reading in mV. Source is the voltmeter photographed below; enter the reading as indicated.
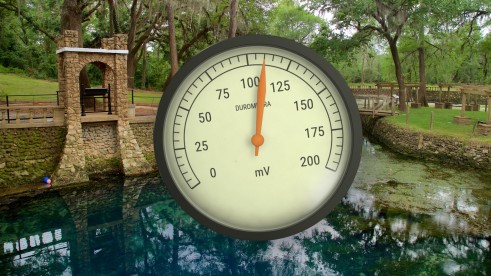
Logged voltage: 110 mV
